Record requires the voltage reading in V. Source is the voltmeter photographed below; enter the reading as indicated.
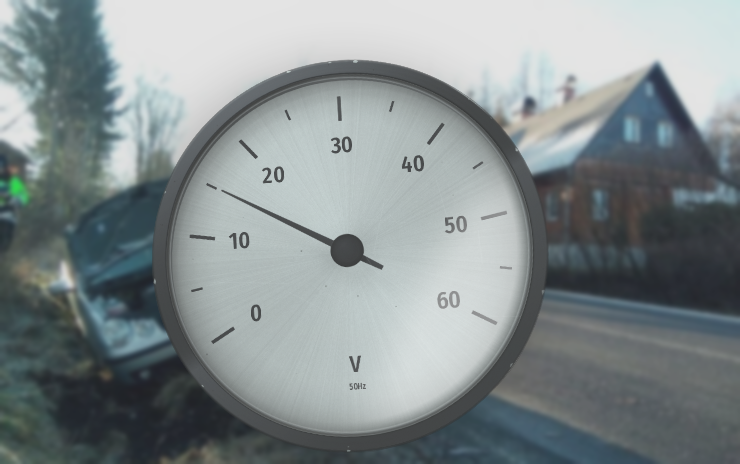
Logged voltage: 15 V
